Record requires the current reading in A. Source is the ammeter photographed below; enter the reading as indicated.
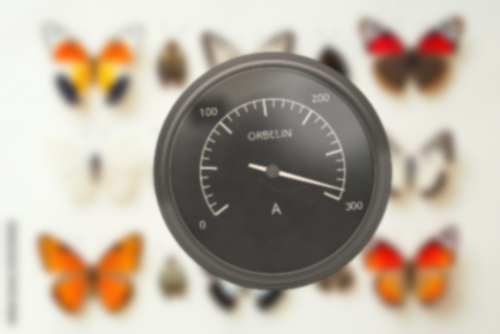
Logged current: 290 A
